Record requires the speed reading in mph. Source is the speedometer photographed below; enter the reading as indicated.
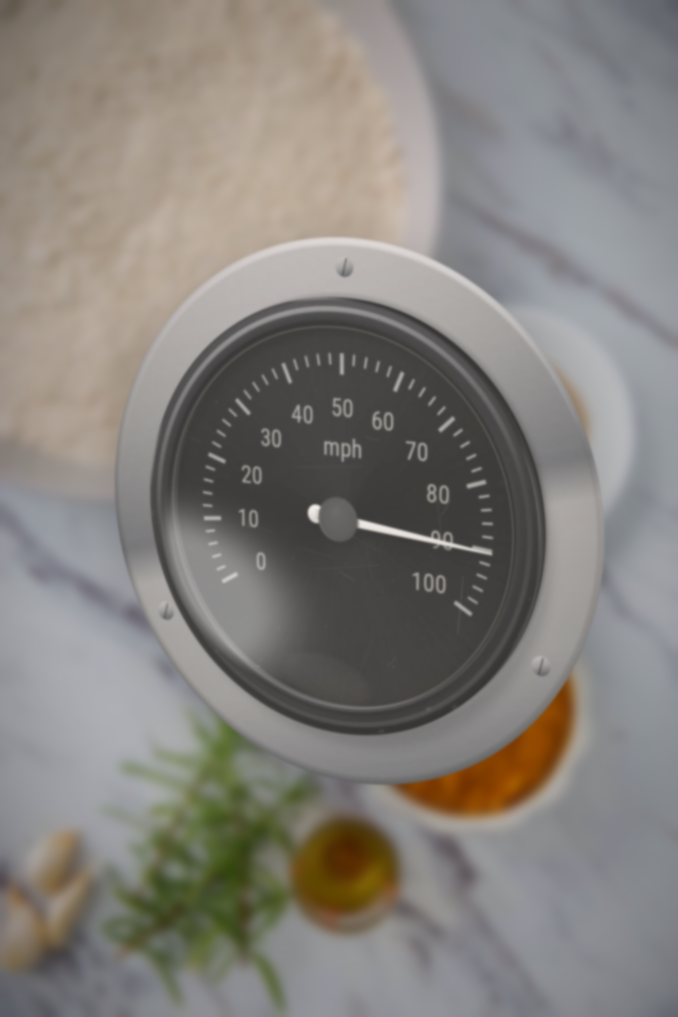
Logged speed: 90 mph
